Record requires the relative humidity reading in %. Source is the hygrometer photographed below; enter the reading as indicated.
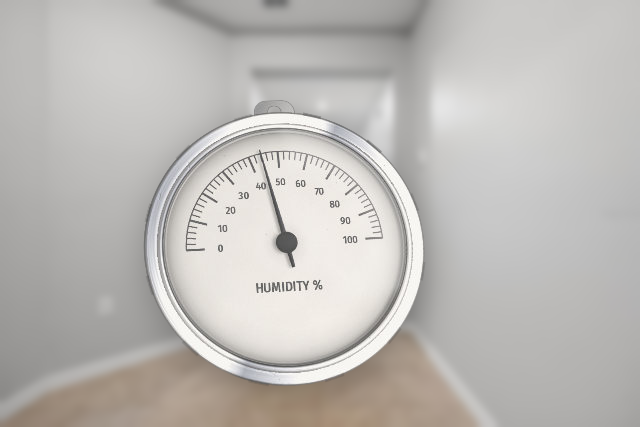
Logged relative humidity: 44 %
